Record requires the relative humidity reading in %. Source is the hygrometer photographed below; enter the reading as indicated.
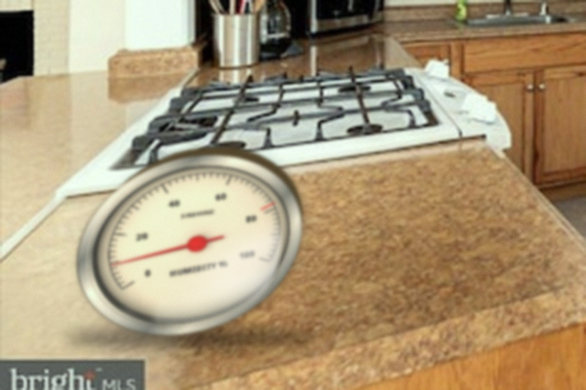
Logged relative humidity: 10 %
